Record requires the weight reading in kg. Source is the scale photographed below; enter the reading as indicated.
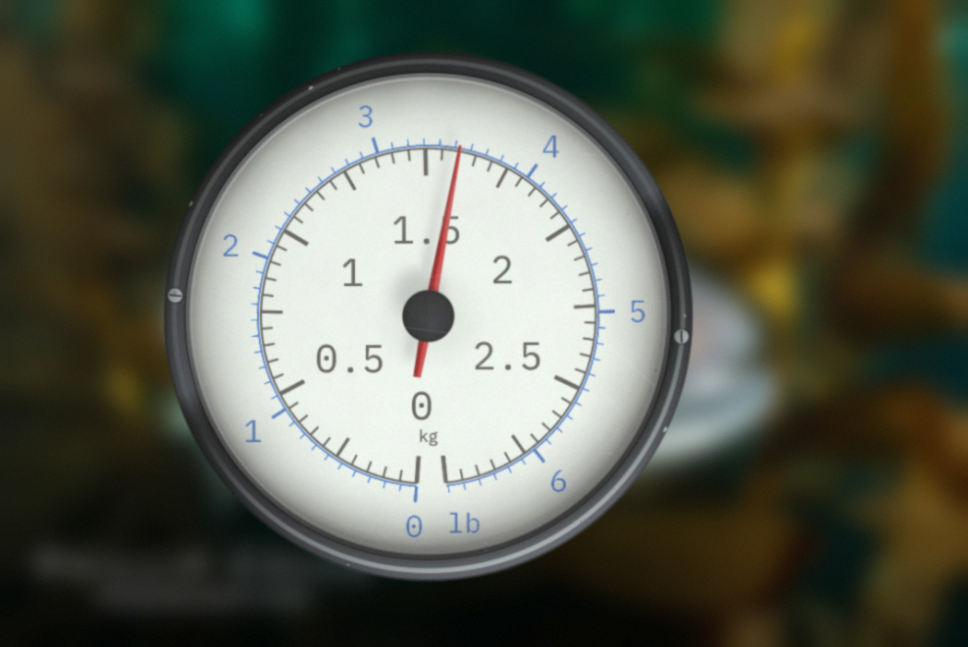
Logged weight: 1.6 kg
